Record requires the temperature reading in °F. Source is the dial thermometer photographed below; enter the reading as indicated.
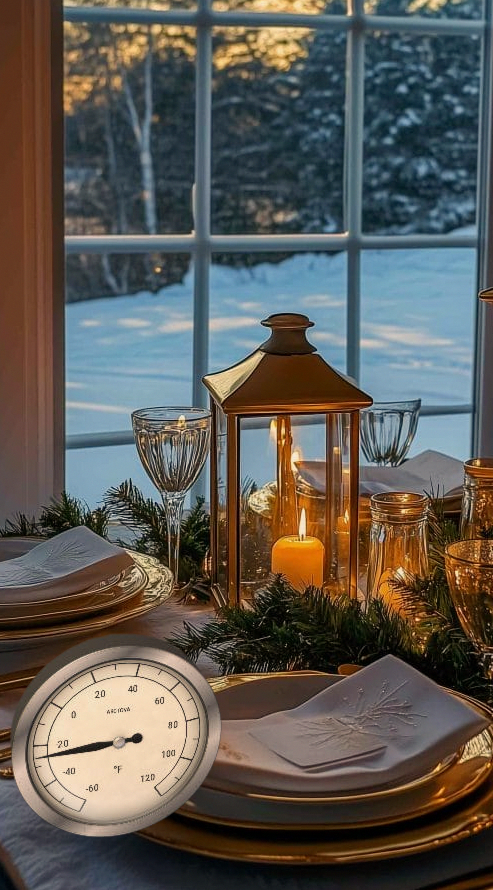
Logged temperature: -25 °F
